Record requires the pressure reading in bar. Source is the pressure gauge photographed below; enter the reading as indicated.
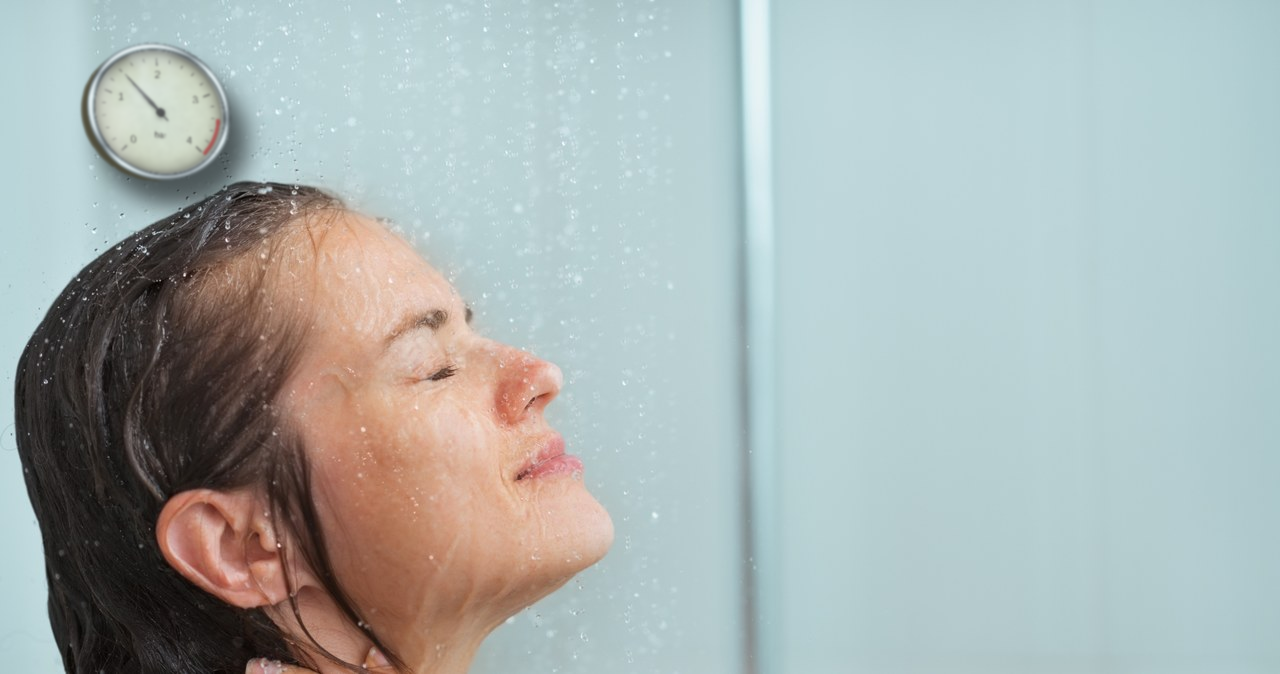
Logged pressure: 1.4 bar
